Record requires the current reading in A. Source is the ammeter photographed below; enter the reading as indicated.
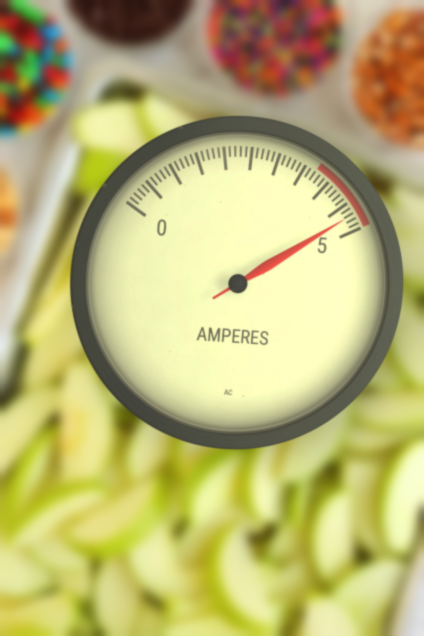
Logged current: 4.7 A
